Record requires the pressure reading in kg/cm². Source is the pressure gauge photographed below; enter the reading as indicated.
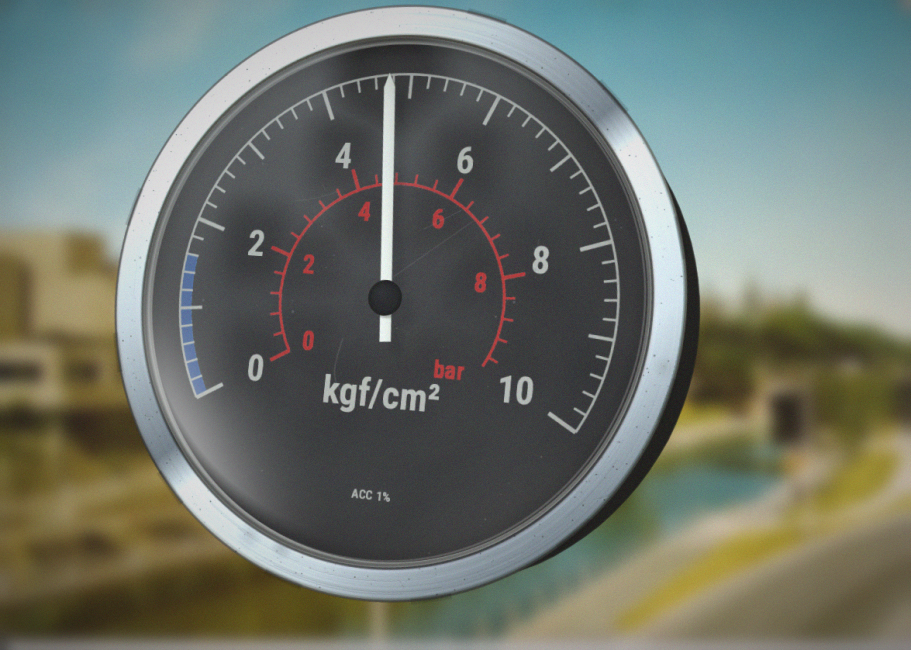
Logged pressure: 4.8 kg/cm²
